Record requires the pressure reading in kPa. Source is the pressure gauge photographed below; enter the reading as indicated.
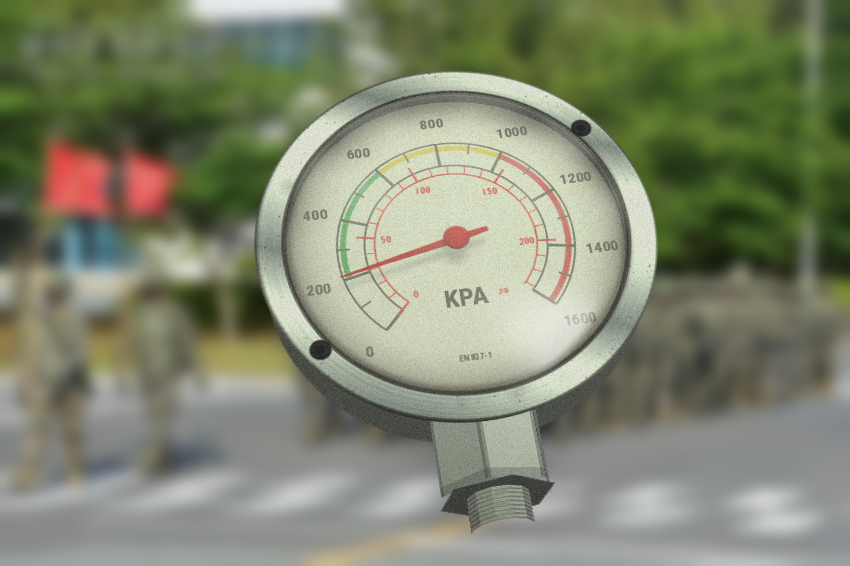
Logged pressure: 200 kPa
